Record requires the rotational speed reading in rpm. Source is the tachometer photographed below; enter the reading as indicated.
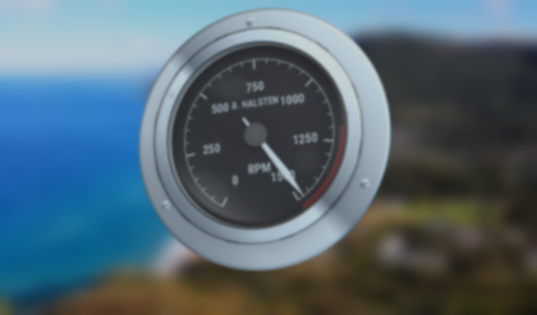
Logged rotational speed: 1475 rpm
